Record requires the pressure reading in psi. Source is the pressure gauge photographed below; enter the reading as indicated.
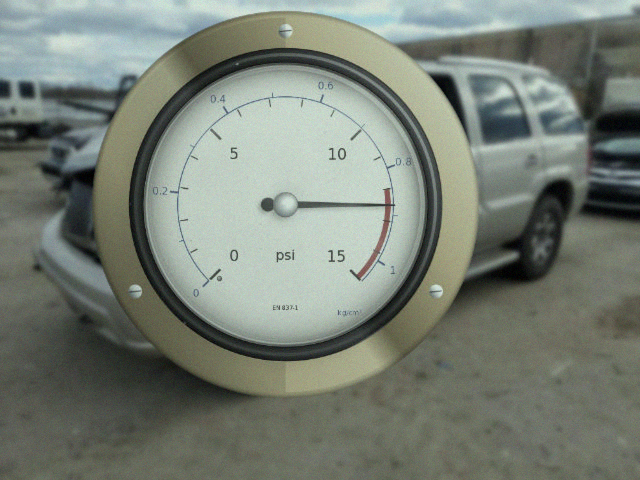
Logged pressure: 12.5 psi
